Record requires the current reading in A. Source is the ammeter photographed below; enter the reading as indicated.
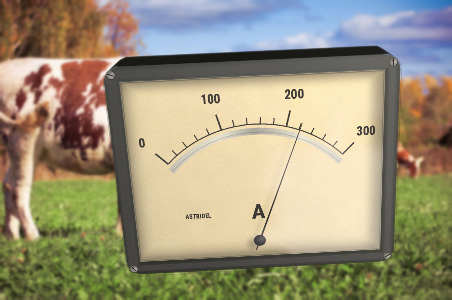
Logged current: 220 A
